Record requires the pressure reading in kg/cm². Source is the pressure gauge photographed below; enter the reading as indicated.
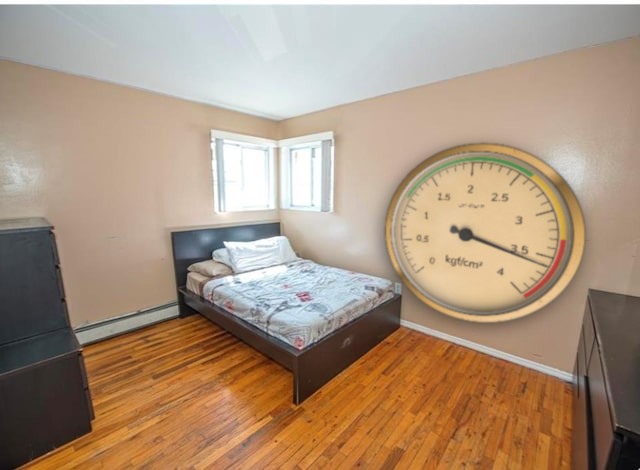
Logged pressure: 3.6 kg/cm²
